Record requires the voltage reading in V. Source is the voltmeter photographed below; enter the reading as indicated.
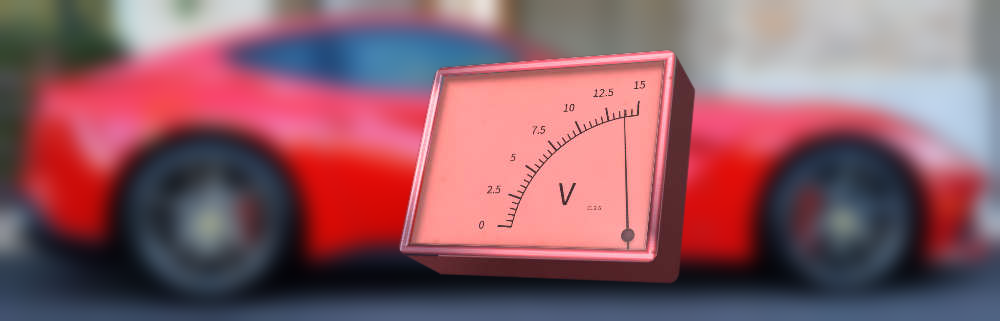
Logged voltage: 14 V
